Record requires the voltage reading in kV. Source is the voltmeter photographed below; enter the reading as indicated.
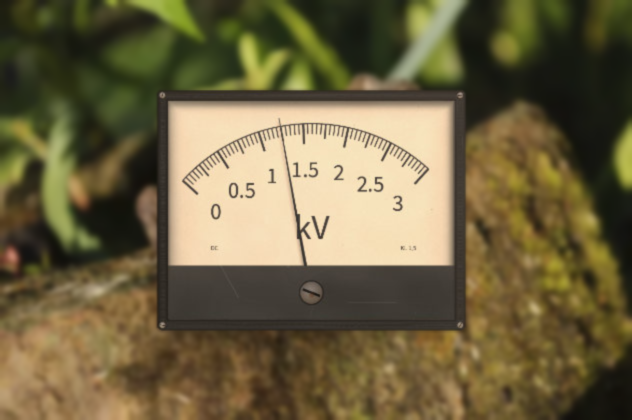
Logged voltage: 1.25 kV
